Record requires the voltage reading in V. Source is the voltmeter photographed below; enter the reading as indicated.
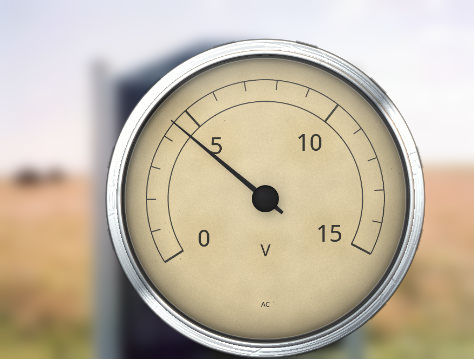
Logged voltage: 4.5 V
